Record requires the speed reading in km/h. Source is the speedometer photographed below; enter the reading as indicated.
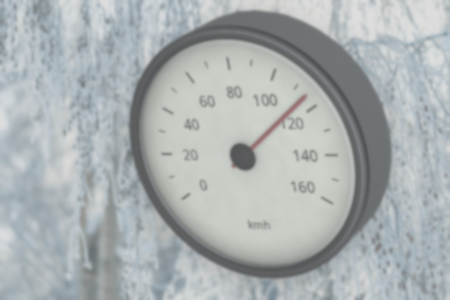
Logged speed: 115 km/h
